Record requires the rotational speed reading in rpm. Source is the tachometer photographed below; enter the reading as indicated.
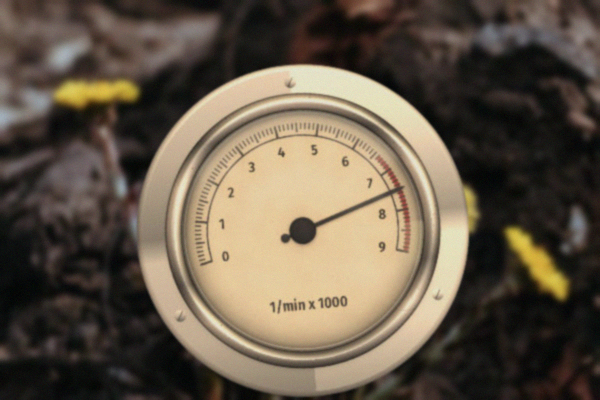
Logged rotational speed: 7500 rpm
